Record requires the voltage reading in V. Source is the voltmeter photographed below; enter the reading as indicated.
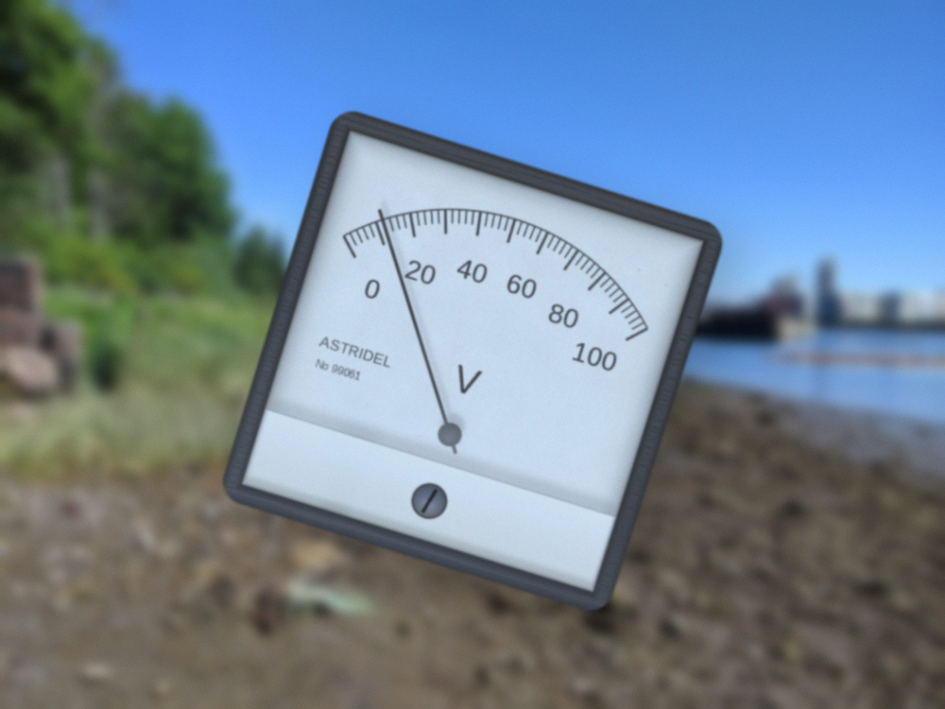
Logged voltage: 12 V
